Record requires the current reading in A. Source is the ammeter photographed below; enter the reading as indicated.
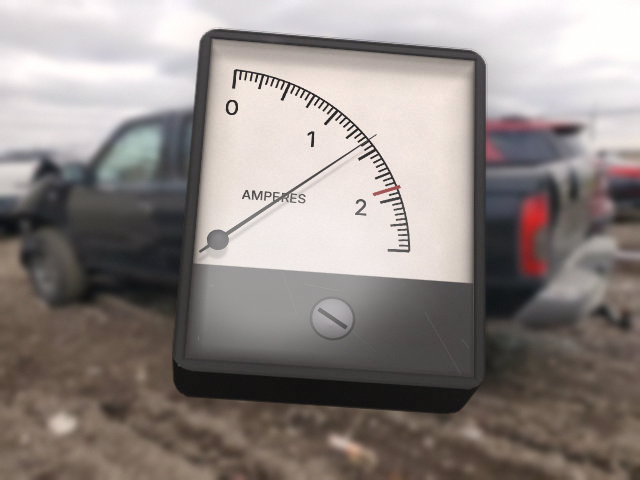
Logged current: 1.4 A
